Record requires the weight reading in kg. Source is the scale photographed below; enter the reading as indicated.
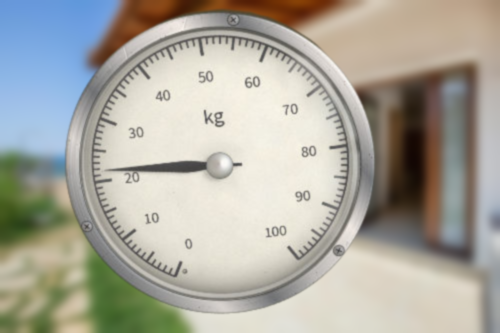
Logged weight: 22 kg
